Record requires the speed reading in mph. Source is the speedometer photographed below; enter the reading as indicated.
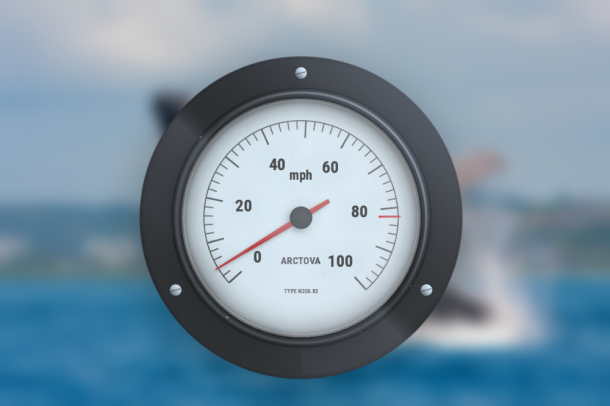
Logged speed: 4 mph
